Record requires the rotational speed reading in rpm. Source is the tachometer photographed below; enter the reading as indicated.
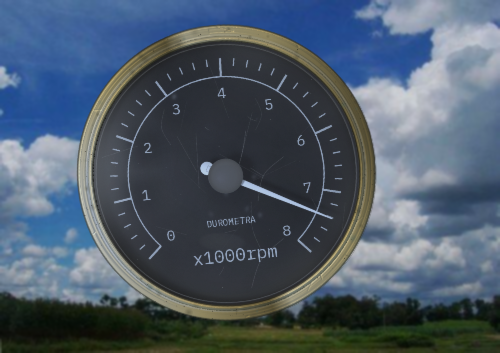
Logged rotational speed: 7400 rpm
